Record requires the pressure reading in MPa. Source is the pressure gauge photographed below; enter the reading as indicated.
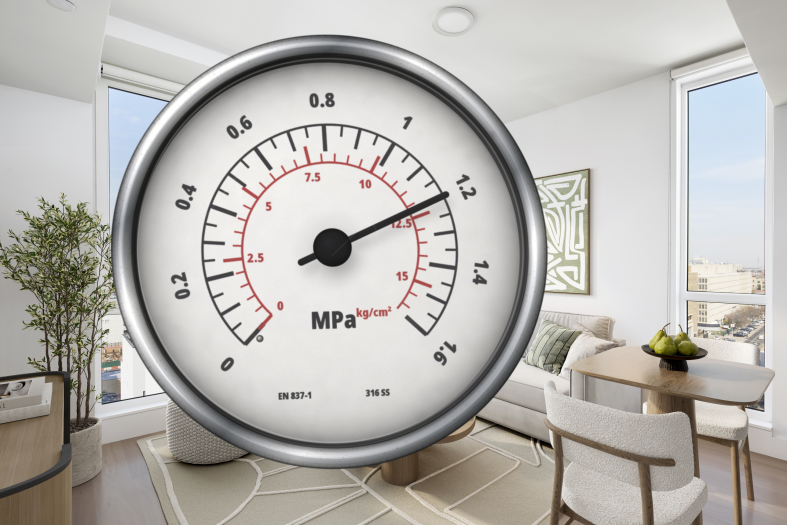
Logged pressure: 1.2 MPa
